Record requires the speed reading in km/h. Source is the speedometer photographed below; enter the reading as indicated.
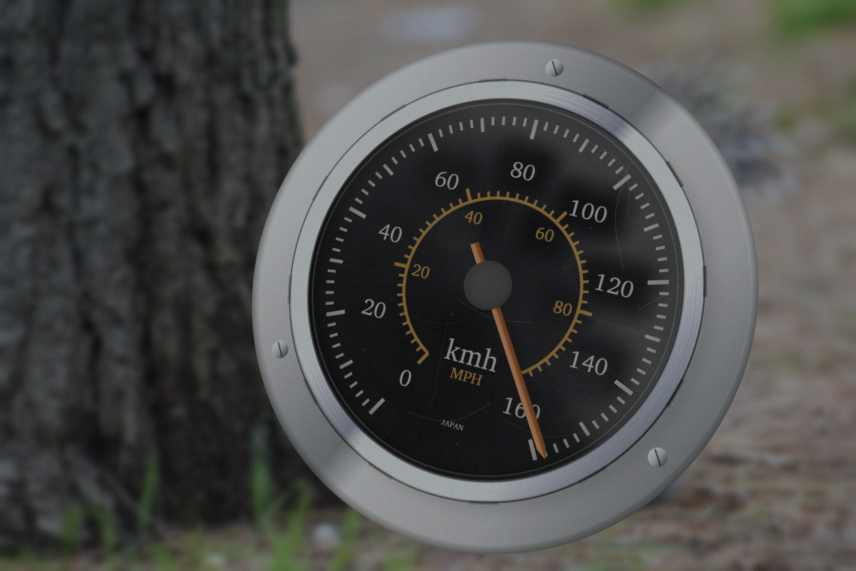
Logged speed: 158 km/h
